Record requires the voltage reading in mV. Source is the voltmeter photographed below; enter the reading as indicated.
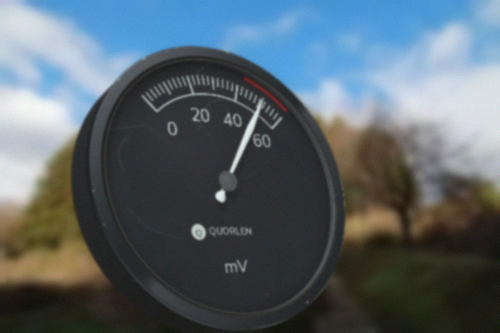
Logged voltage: 50 mV
